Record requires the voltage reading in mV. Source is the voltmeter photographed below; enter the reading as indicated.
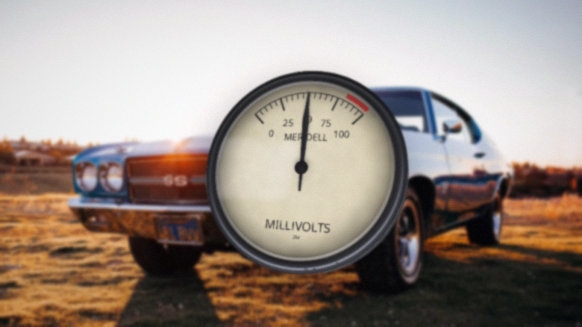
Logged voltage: 50 mV
